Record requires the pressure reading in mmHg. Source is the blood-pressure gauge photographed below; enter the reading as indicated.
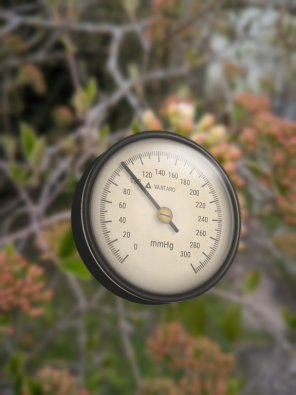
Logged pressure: 100 mmHg
